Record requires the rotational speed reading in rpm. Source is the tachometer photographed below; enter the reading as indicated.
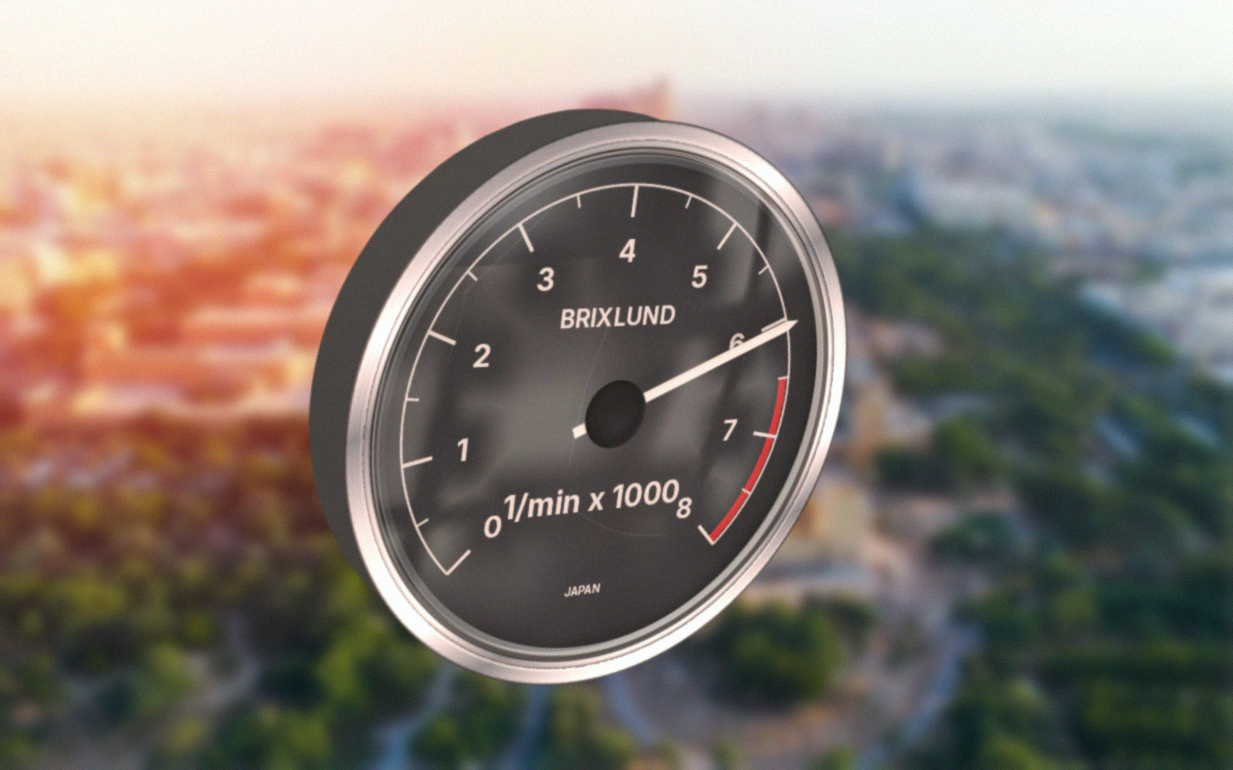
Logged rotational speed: 6000 rpm
